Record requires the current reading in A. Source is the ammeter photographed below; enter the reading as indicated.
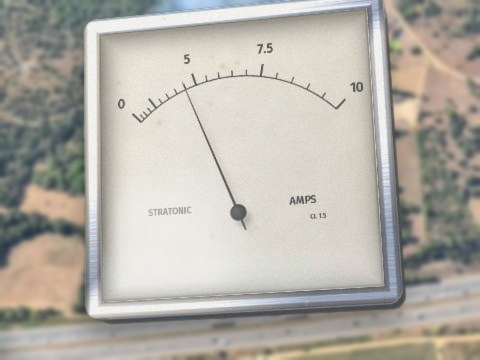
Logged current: 4.5 A
